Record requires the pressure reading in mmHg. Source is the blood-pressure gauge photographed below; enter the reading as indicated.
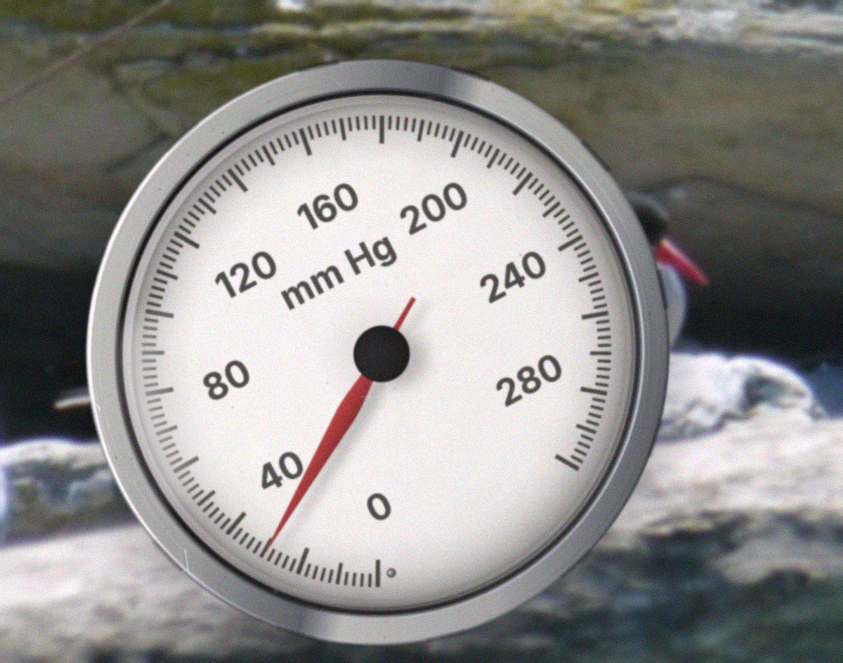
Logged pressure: 30 mmHg
